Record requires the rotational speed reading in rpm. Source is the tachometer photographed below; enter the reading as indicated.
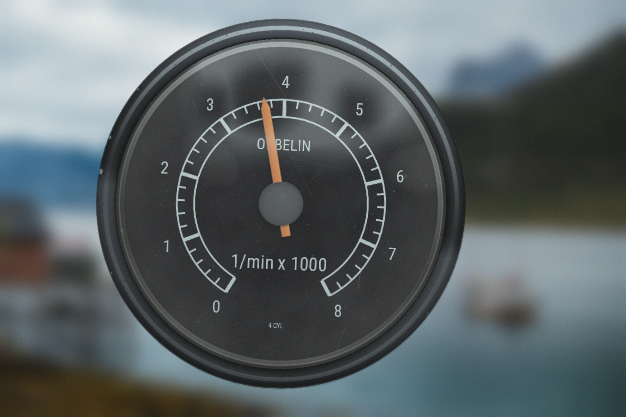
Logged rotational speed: 3700 rpm
